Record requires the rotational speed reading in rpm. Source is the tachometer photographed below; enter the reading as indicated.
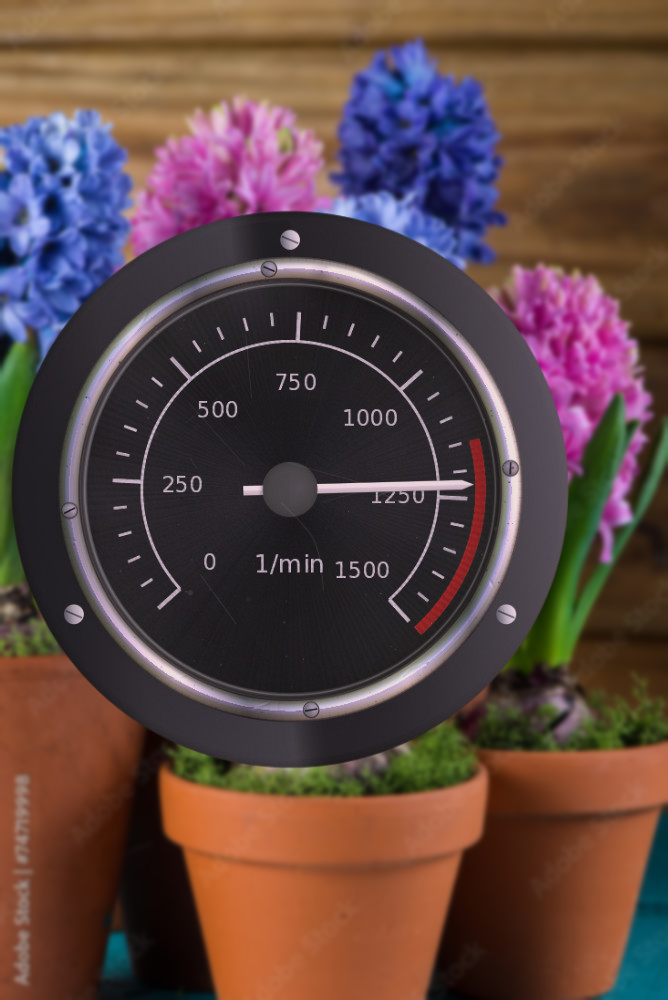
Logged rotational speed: 1225 rpm
